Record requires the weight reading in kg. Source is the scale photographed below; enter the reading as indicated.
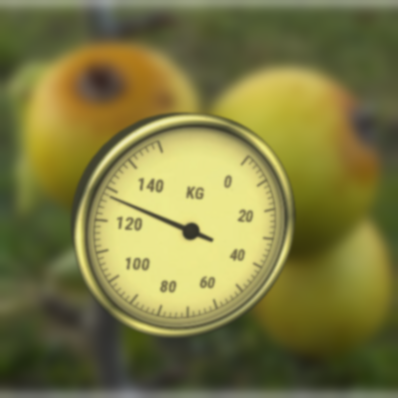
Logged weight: 128 kg
